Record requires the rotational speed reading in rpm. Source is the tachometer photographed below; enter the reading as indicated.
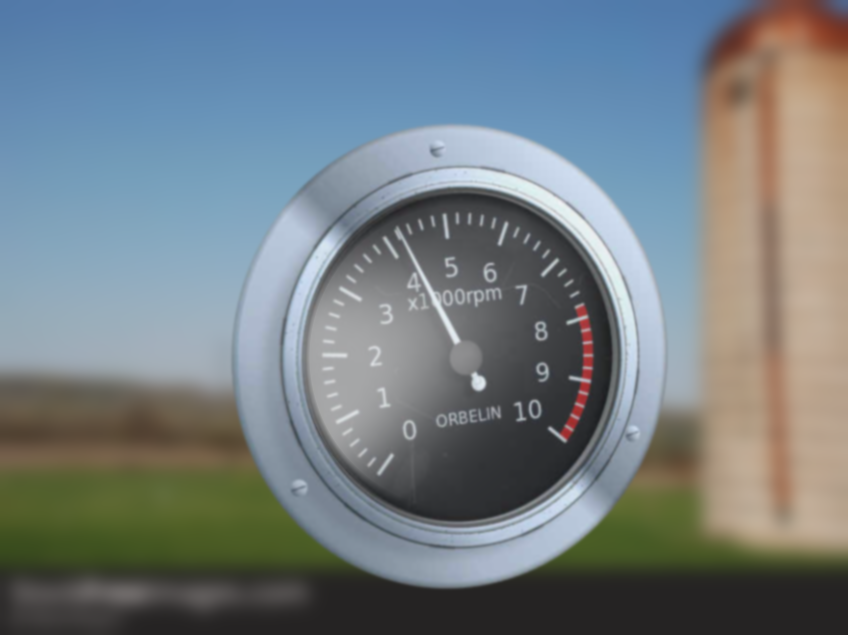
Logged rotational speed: 4200 rpm
